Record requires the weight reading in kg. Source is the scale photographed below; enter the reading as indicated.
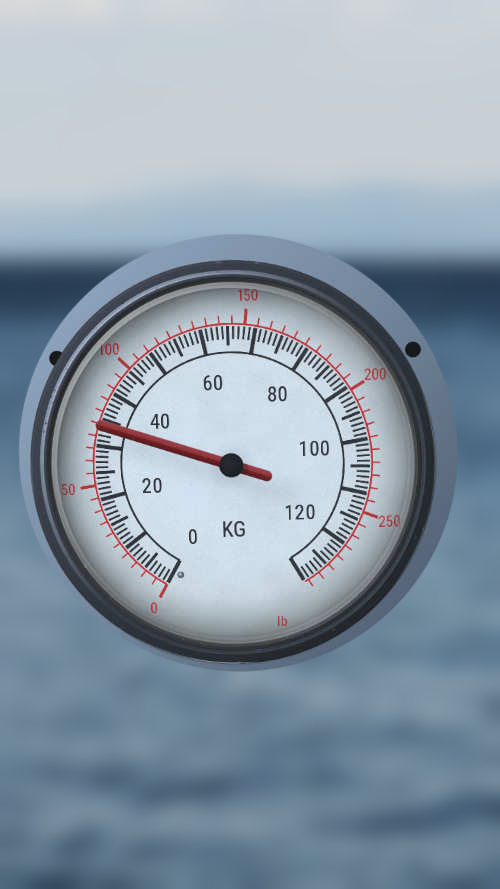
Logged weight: 34 kg
